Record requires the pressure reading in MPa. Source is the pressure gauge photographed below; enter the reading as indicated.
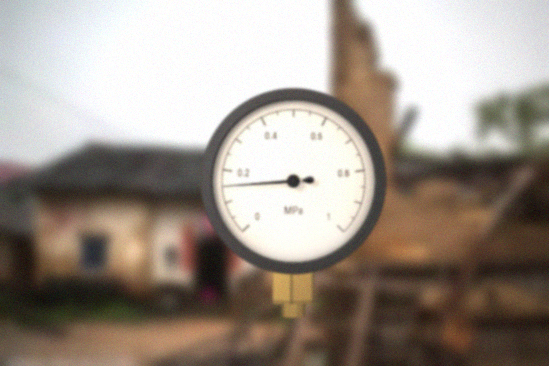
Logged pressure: 0.15 MPa
